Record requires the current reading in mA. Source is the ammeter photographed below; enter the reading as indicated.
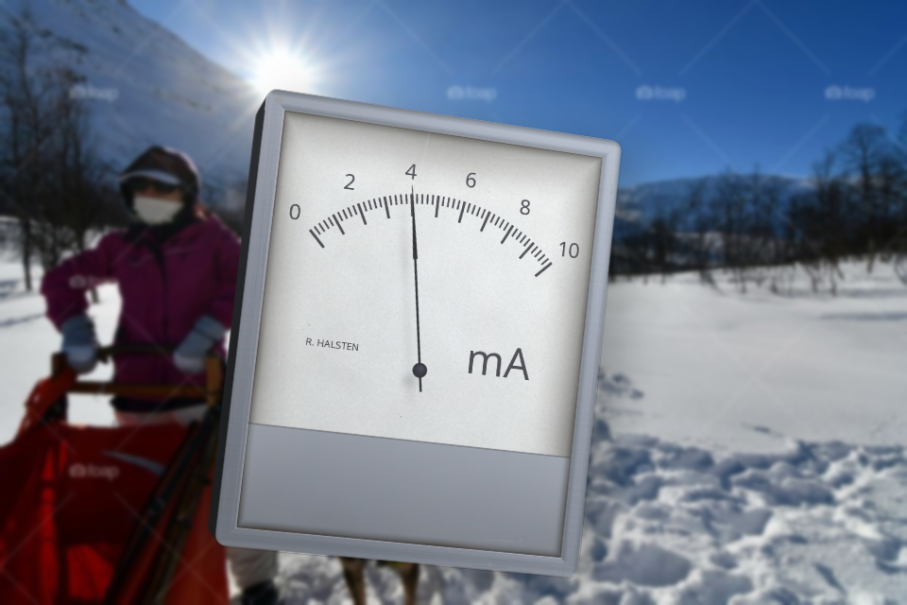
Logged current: 4 mA
